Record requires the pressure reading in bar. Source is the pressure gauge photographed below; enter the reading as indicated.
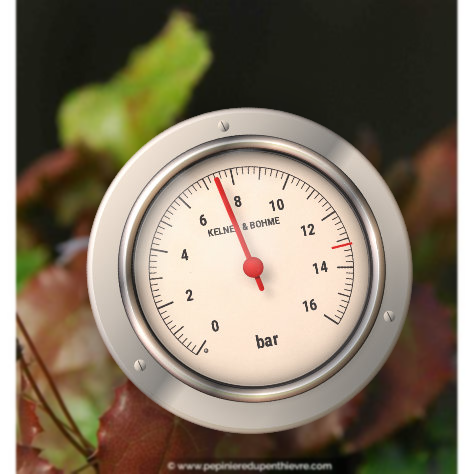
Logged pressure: 7.4 bar
